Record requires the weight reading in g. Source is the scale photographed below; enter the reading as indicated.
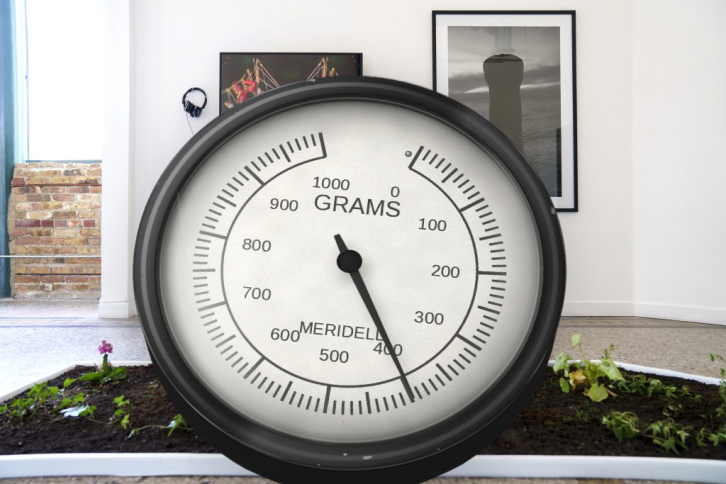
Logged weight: 400 g
